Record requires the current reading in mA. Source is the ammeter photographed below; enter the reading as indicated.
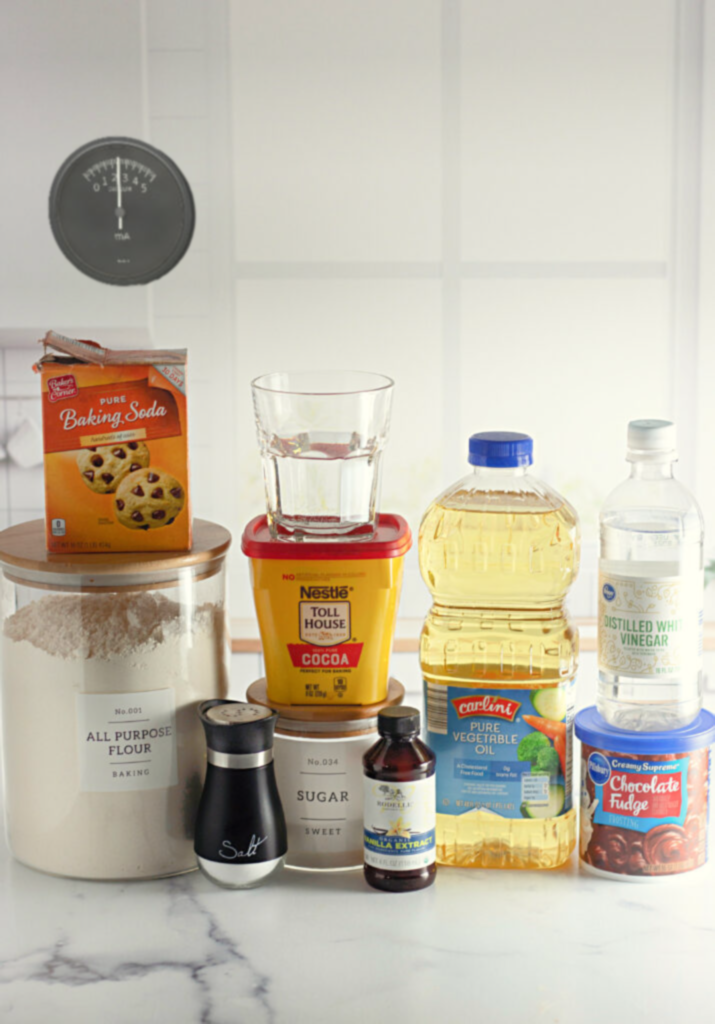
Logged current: 2.5 mA
